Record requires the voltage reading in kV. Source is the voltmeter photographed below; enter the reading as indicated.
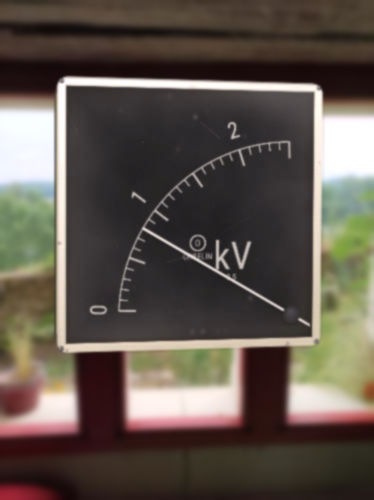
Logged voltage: 0.8 kV
